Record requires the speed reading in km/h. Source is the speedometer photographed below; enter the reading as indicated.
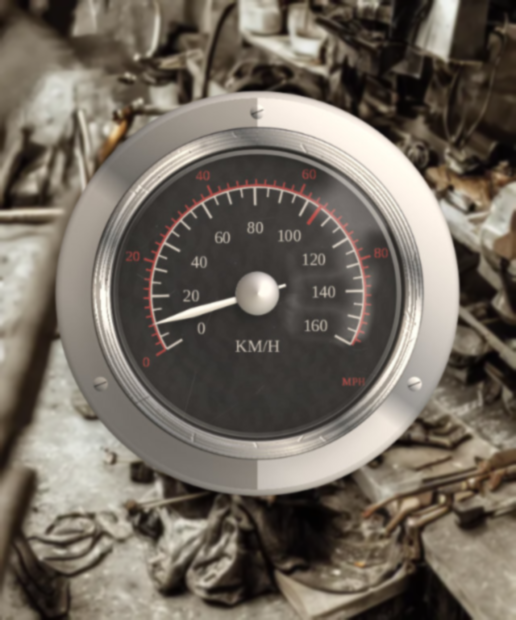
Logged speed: 10 km/h
